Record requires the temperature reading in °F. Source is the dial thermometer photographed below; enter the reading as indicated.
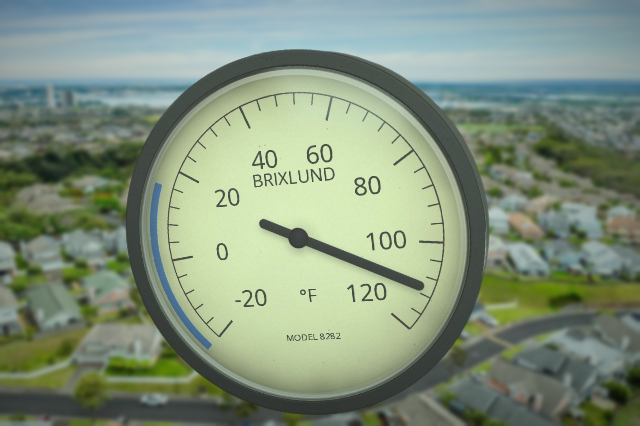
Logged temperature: 110 °F
